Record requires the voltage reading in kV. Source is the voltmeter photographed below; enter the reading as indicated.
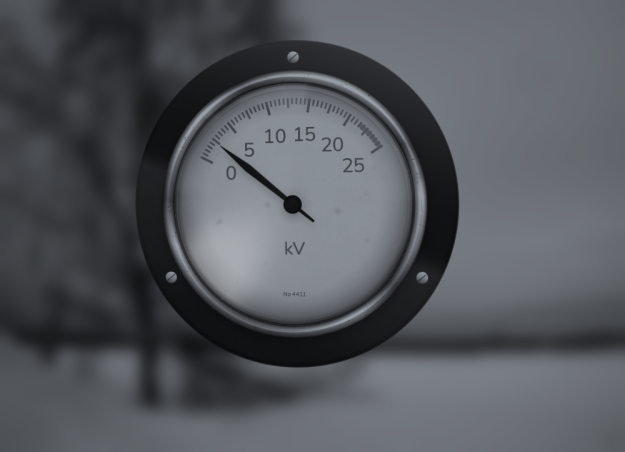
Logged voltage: 2.5 kV
